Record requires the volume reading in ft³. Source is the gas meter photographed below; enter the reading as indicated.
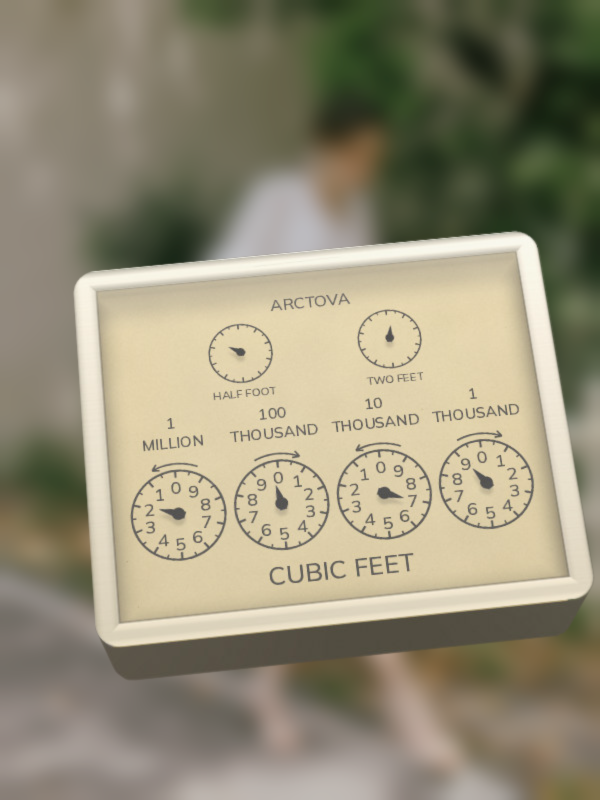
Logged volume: 196900 ft³
